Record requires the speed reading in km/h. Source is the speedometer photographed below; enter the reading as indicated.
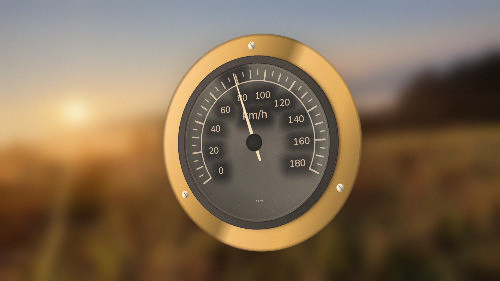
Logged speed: 80 km/h
